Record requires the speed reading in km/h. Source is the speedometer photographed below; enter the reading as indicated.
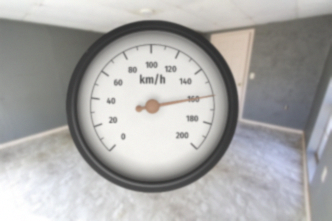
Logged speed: 160 km/h
